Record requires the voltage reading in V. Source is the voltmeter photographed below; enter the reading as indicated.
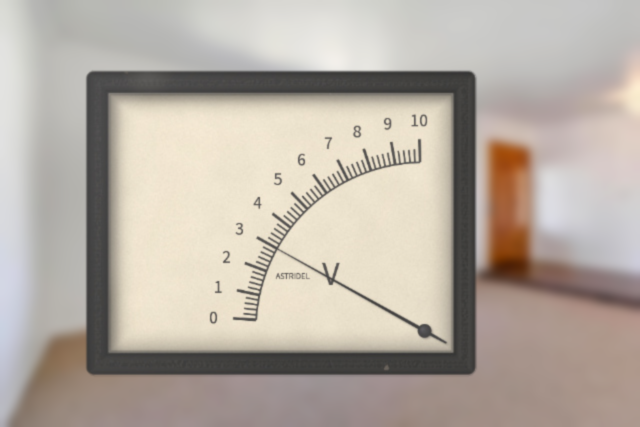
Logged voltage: 3 V
